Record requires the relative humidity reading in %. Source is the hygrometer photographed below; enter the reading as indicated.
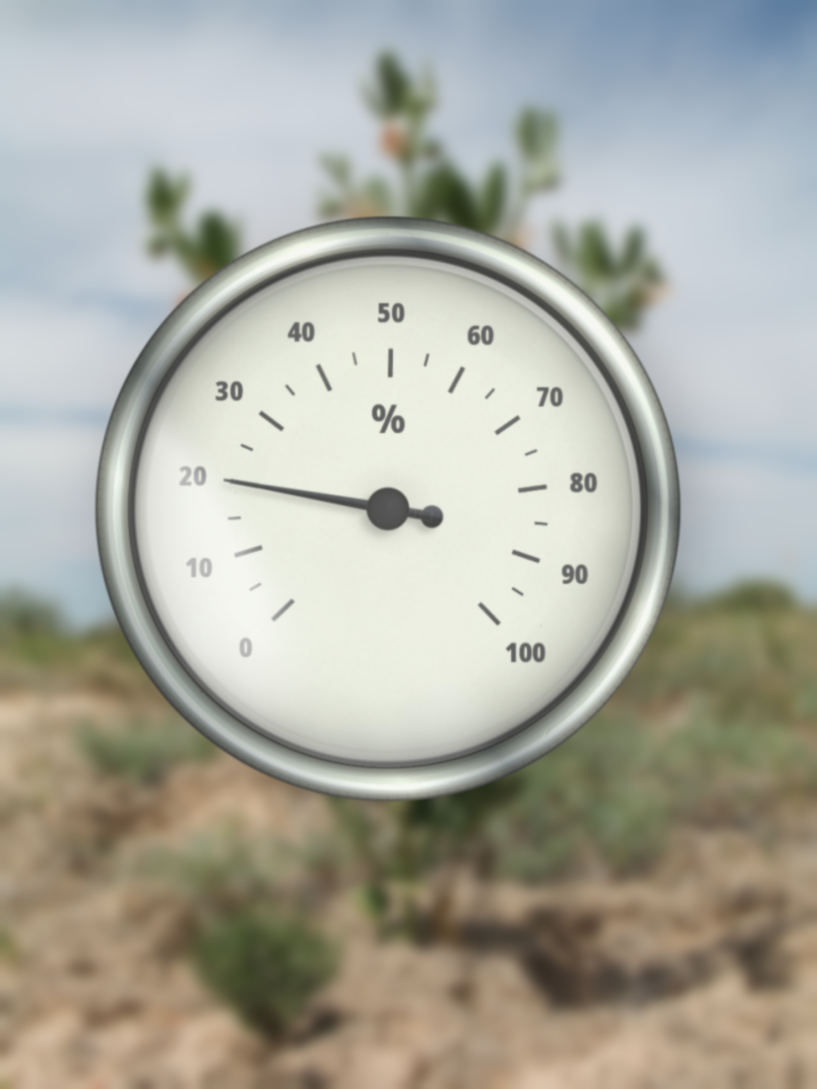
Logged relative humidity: 20 %
